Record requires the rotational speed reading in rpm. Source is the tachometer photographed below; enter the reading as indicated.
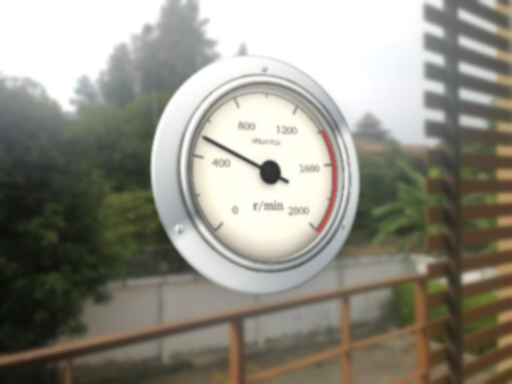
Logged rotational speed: 500 rpm
